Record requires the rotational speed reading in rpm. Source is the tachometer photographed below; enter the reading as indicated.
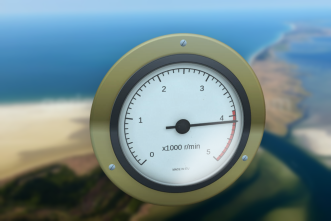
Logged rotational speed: 4100 rpm
